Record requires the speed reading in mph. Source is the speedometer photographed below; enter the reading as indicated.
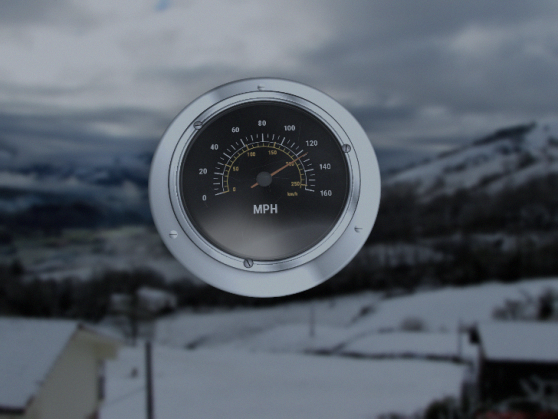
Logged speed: 125 mph
